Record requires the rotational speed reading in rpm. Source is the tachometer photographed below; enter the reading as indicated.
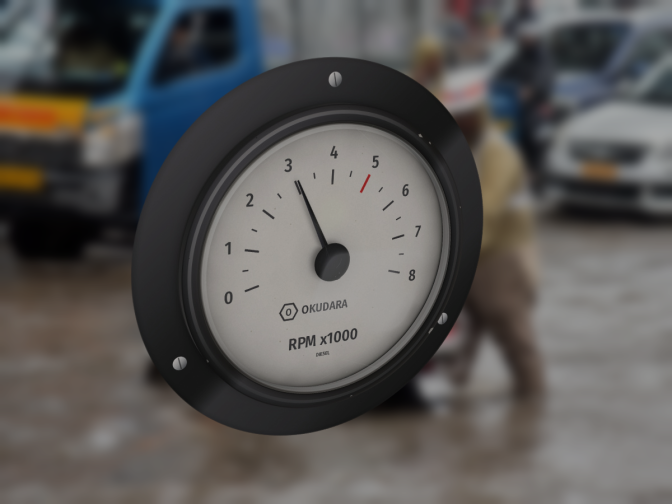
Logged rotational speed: 3000 rpm
